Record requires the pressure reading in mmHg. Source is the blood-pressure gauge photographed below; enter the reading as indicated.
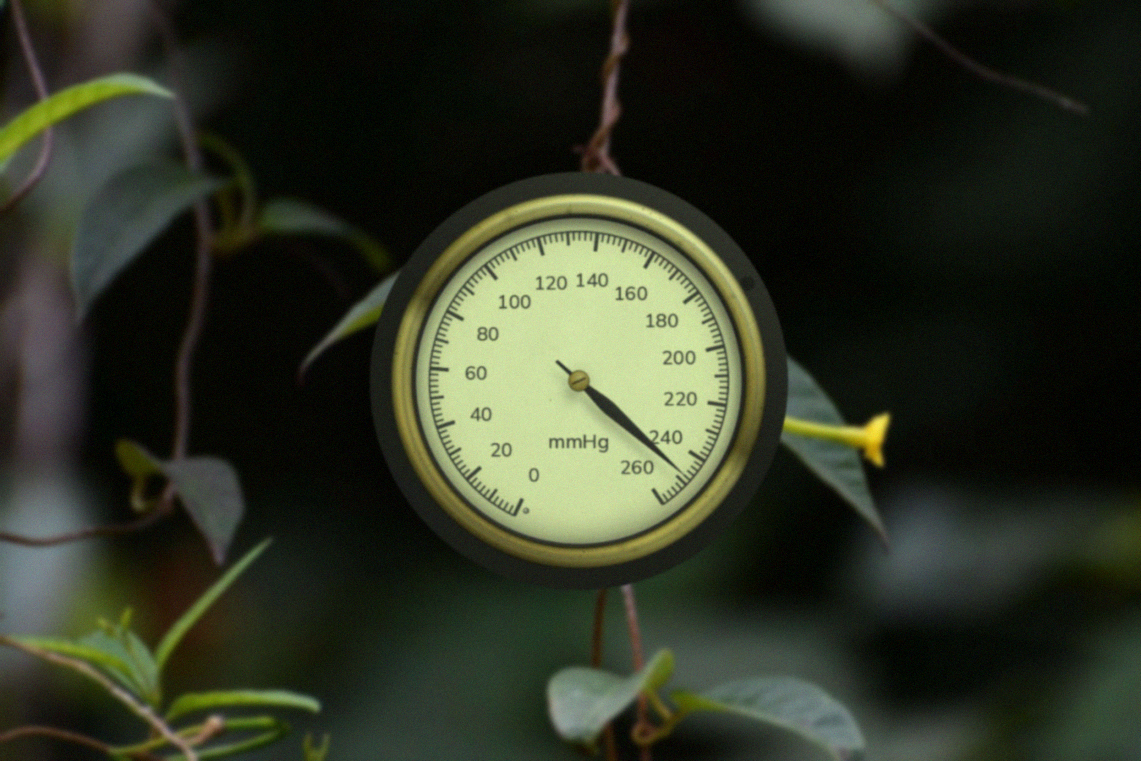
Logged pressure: 248 mmHg
